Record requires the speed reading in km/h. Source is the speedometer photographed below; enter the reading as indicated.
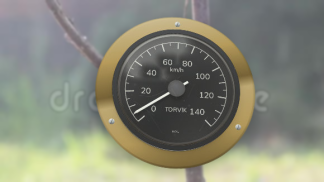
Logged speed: 5 km/h
